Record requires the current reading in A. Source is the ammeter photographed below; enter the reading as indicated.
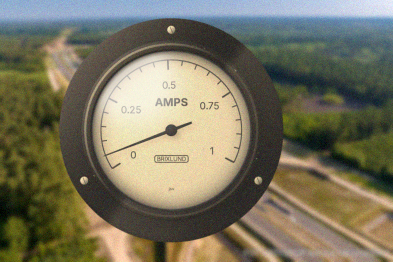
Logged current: 0.05 A
